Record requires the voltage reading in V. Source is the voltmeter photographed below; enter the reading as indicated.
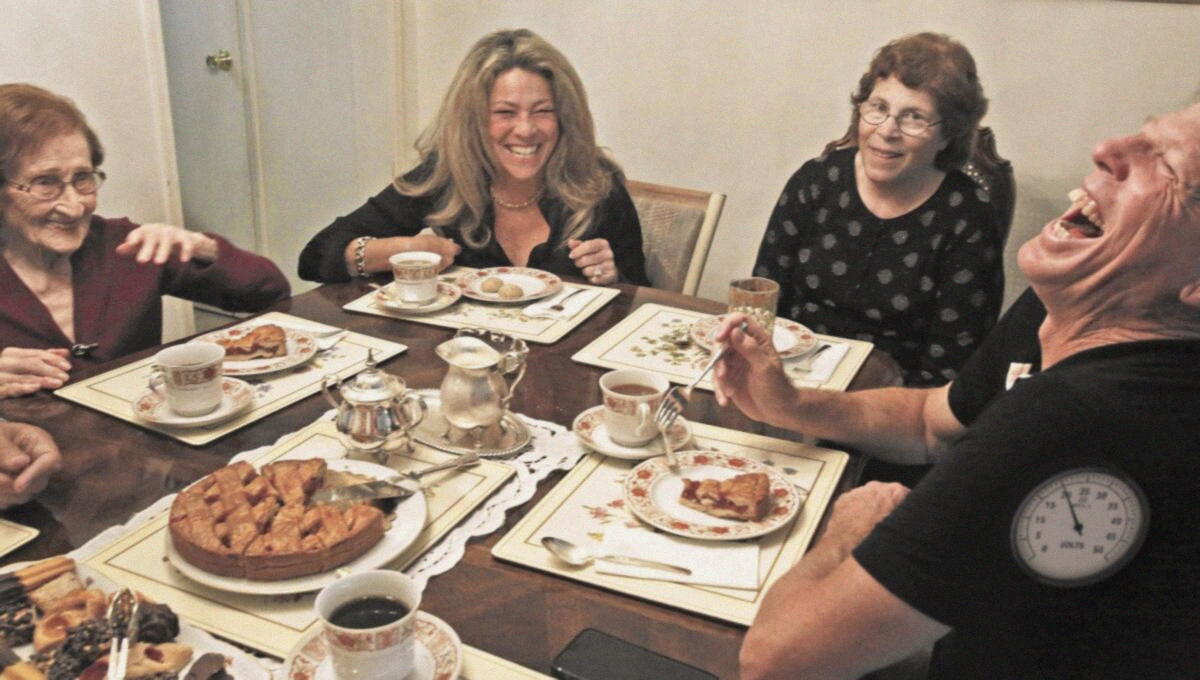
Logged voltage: 20 V
